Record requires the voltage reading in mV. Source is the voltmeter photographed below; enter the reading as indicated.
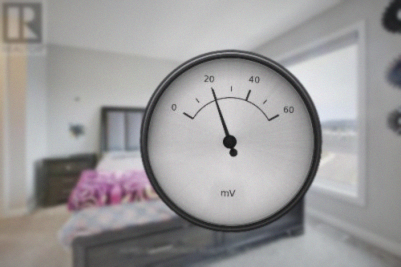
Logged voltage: 20 mV
